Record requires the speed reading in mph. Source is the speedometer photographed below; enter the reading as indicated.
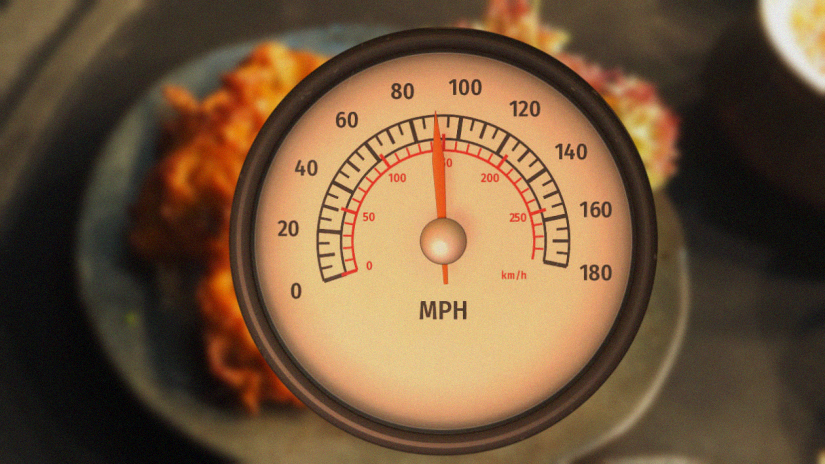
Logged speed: 90 mph
